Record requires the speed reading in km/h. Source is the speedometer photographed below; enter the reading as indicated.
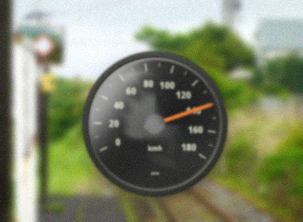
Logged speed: 140 km/h
